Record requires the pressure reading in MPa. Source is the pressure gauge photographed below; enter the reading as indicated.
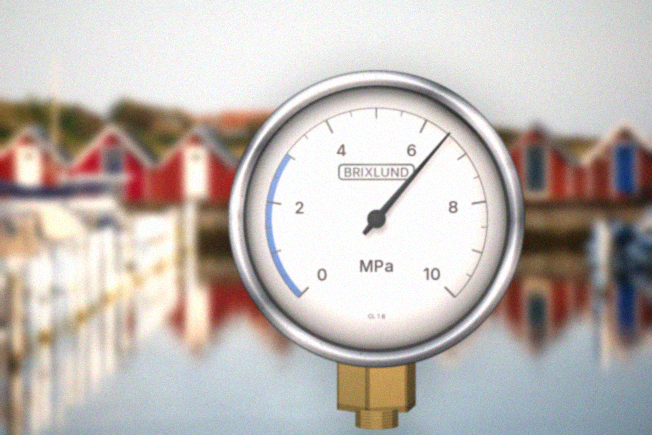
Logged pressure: 6.5 MPa
